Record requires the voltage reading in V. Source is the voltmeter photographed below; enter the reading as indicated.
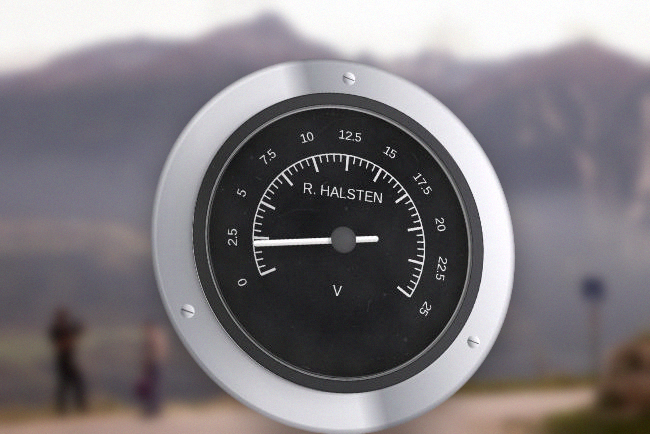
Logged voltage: 2 V
